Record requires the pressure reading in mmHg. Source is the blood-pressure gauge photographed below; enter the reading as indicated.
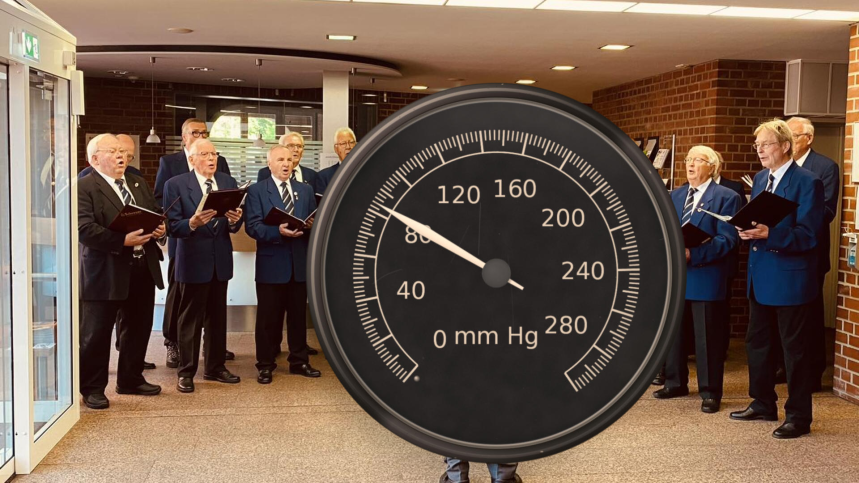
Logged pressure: 84 mmHg
